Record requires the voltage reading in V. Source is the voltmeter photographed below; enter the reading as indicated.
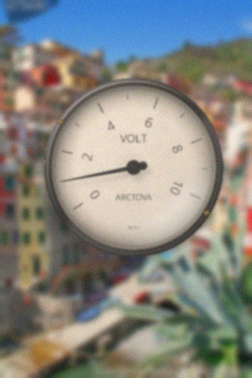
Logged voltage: 1 V
